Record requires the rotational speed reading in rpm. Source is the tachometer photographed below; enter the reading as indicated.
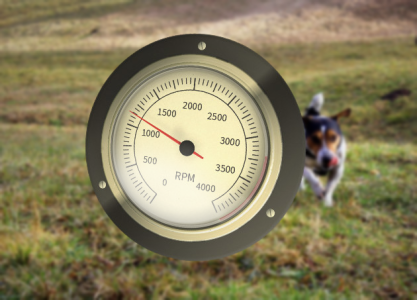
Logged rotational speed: 1150 rpm
